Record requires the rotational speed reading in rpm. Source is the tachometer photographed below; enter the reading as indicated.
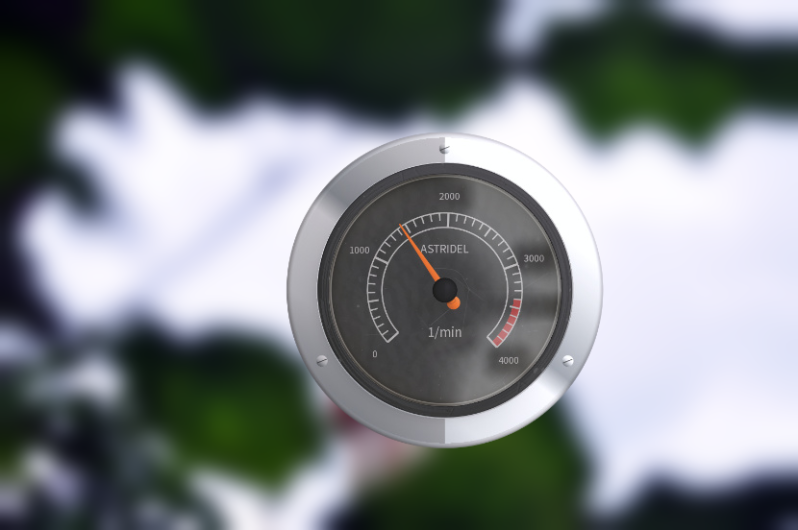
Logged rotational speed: 1450 rpm
